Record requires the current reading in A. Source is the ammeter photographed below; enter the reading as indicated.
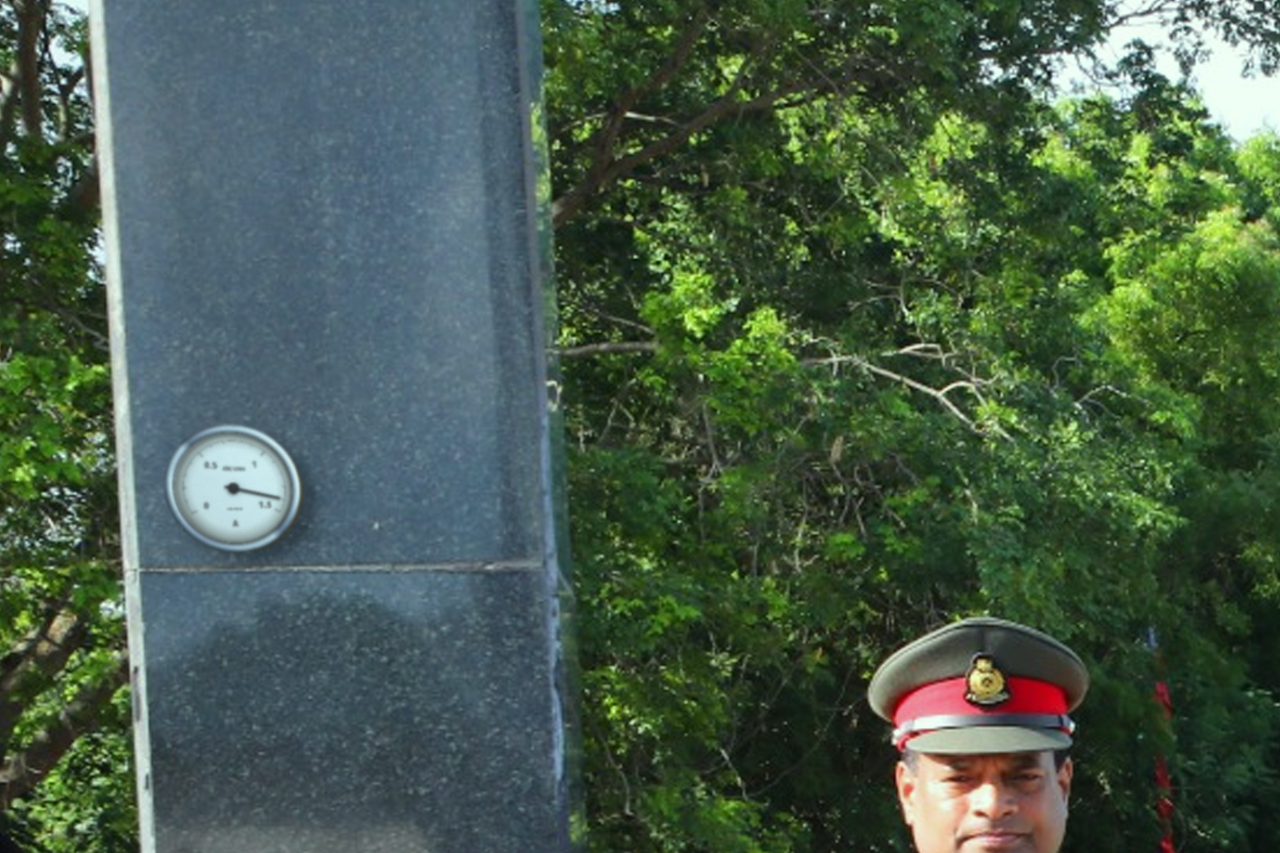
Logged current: 1.4 A
